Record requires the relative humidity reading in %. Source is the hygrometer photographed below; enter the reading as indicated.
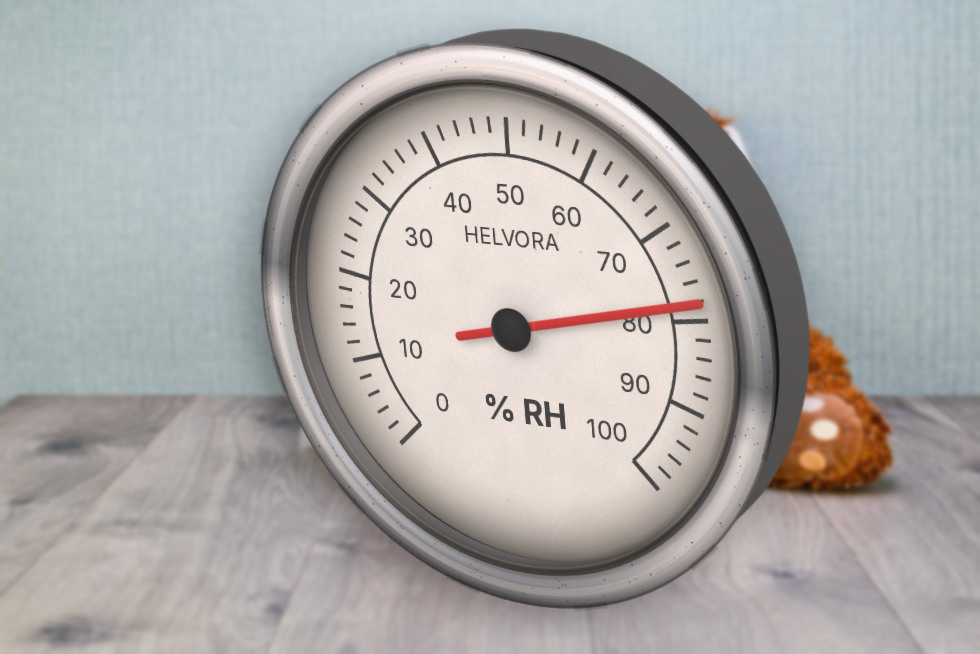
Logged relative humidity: 78 %
